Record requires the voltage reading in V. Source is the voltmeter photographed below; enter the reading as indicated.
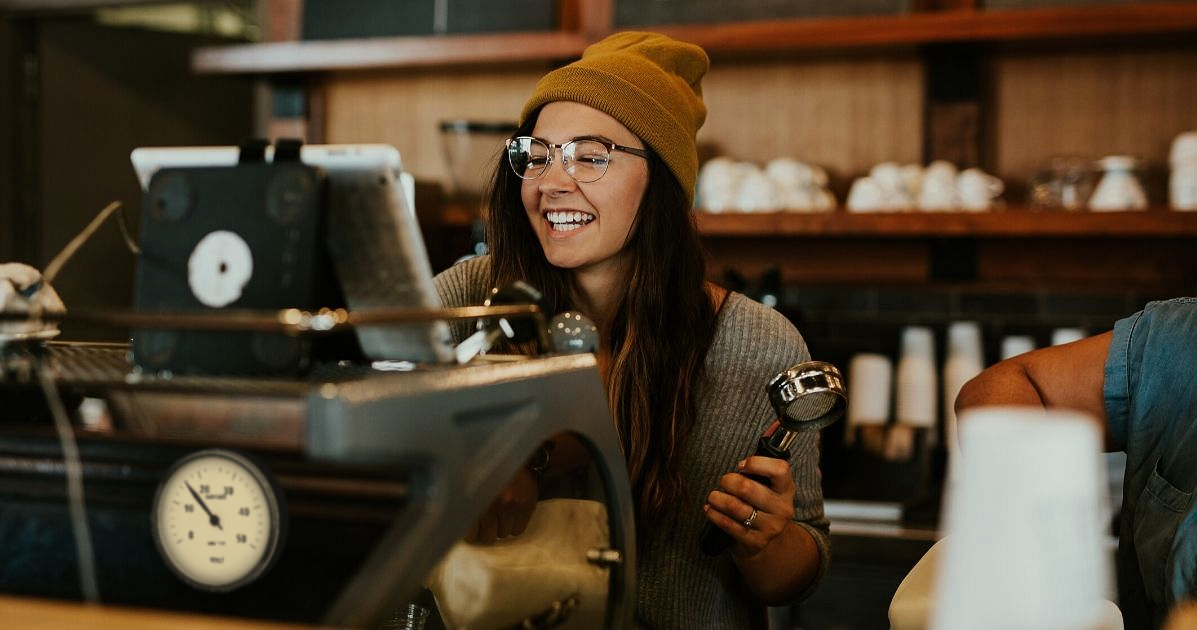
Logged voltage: 16 V
